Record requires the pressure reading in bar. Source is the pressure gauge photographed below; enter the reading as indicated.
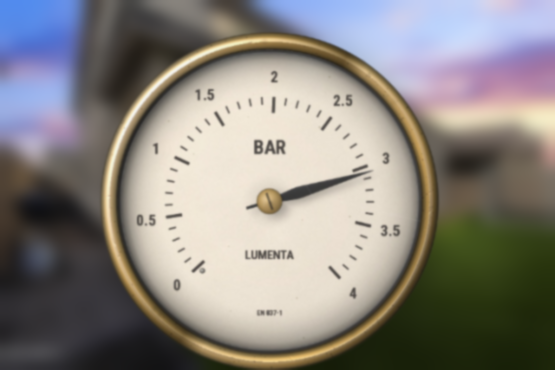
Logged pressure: 3.05 bar
